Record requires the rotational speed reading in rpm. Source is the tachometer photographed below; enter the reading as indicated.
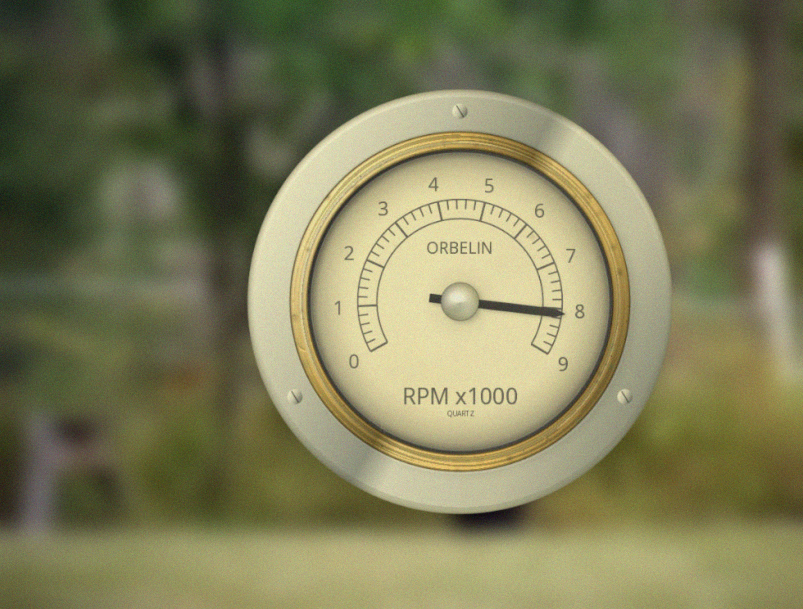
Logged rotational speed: 8100 rpm
